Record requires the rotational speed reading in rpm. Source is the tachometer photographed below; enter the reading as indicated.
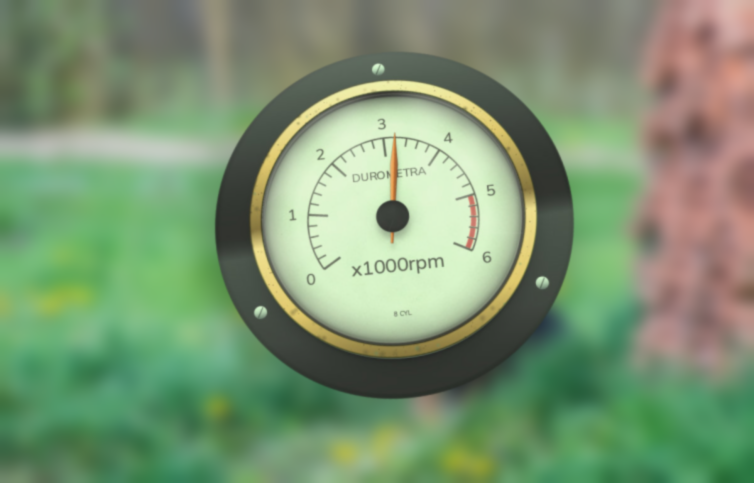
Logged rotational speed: 3200 rpm
